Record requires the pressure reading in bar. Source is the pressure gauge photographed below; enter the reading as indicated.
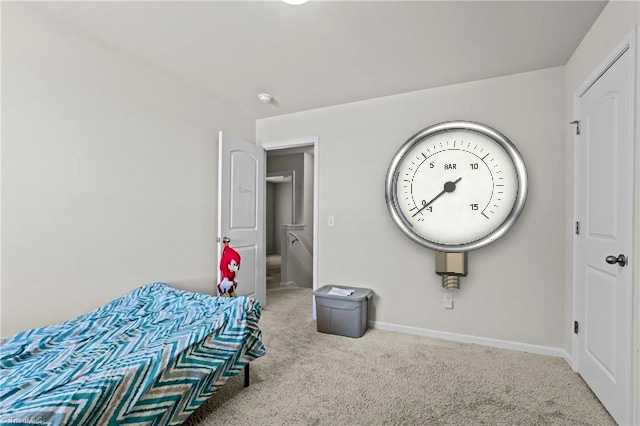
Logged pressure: -0.5 bar
